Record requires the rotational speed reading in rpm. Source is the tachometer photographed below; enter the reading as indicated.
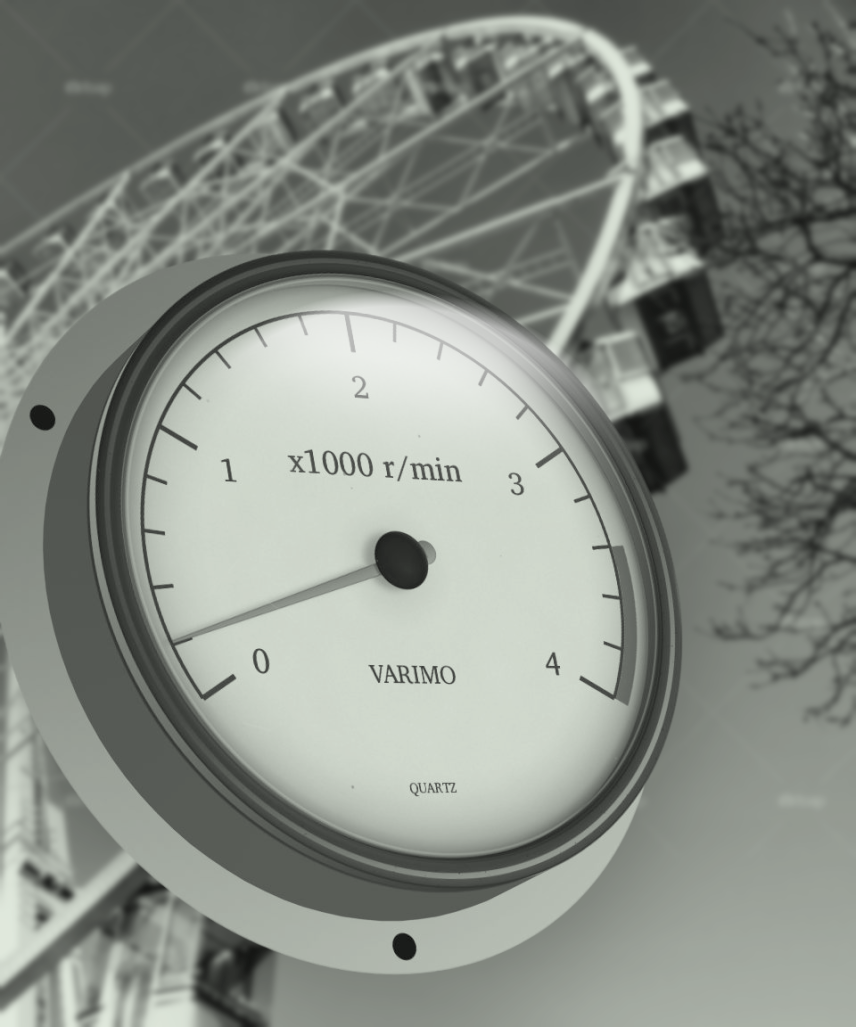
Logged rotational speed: 200 rpm
